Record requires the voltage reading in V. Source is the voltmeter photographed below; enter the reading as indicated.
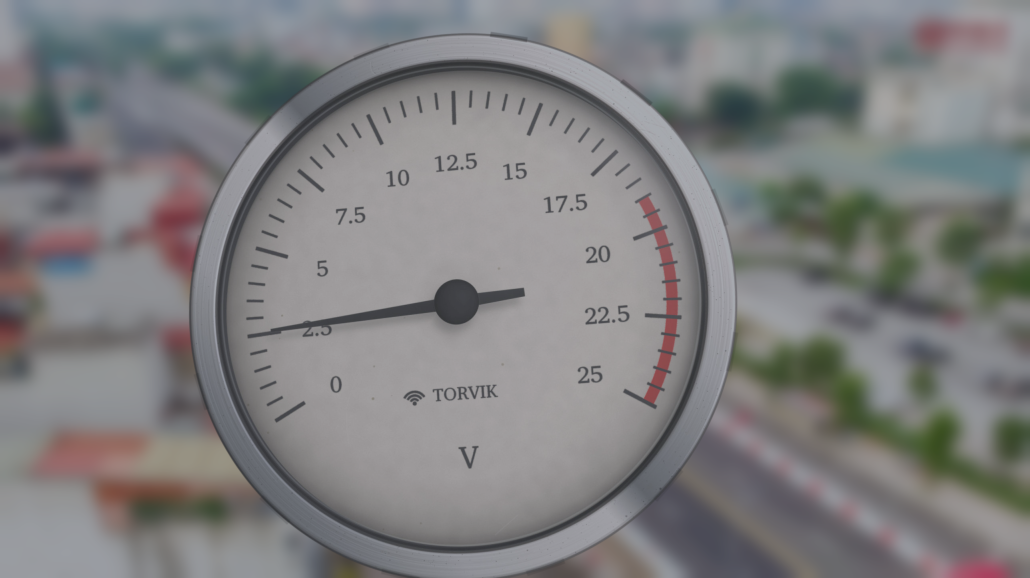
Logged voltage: 2.5 V
